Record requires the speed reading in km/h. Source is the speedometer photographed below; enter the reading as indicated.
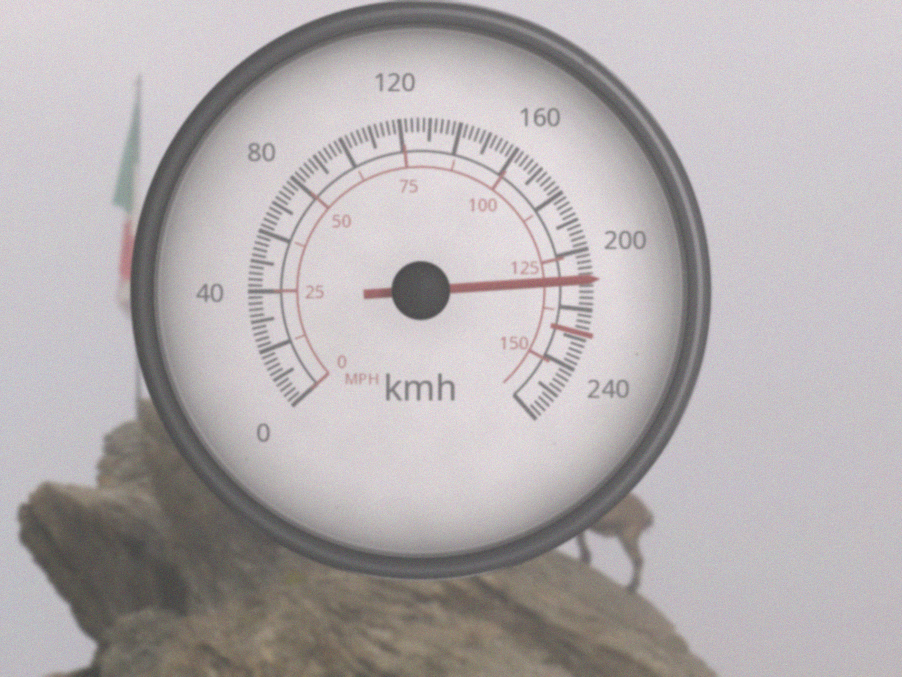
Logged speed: 210 km/h
